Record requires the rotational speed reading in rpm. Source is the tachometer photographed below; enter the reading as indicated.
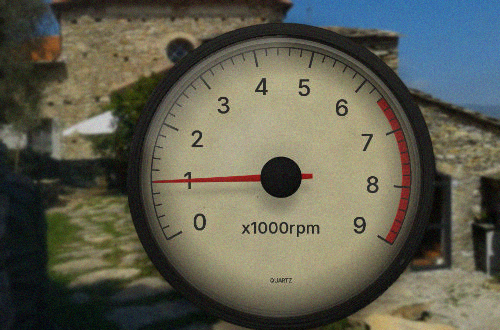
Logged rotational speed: 1000 rpm
